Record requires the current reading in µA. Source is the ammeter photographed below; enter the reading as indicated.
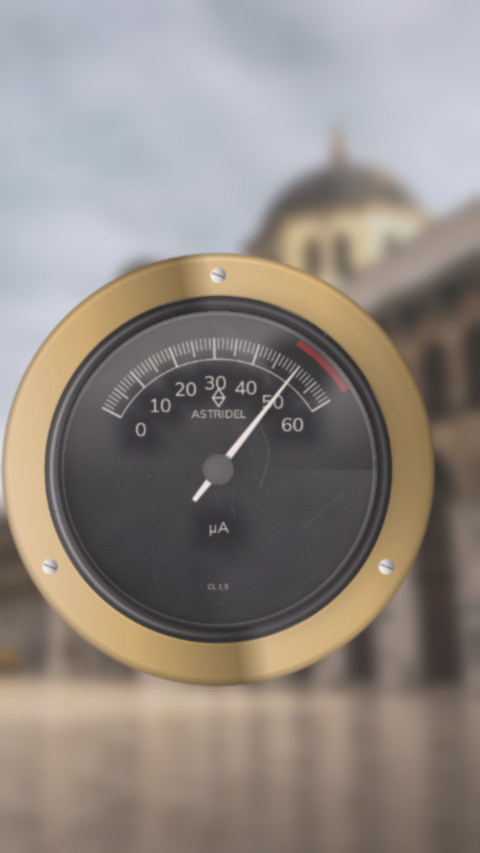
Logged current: 50 µA
